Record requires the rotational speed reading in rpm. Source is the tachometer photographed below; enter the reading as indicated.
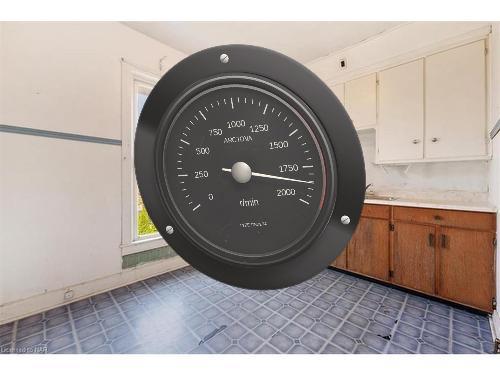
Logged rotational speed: 1850 rpm
